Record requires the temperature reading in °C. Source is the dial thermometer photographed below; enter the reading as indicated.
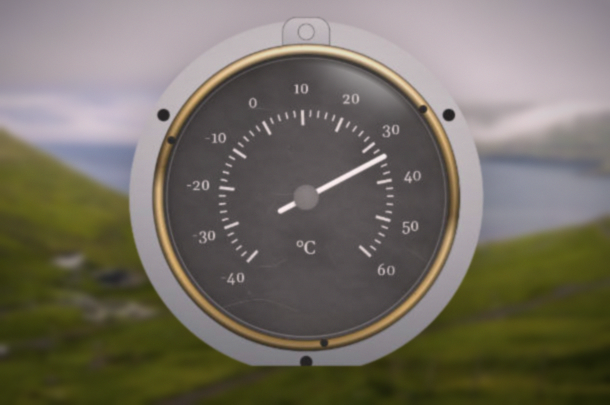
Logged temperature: 34 °C
